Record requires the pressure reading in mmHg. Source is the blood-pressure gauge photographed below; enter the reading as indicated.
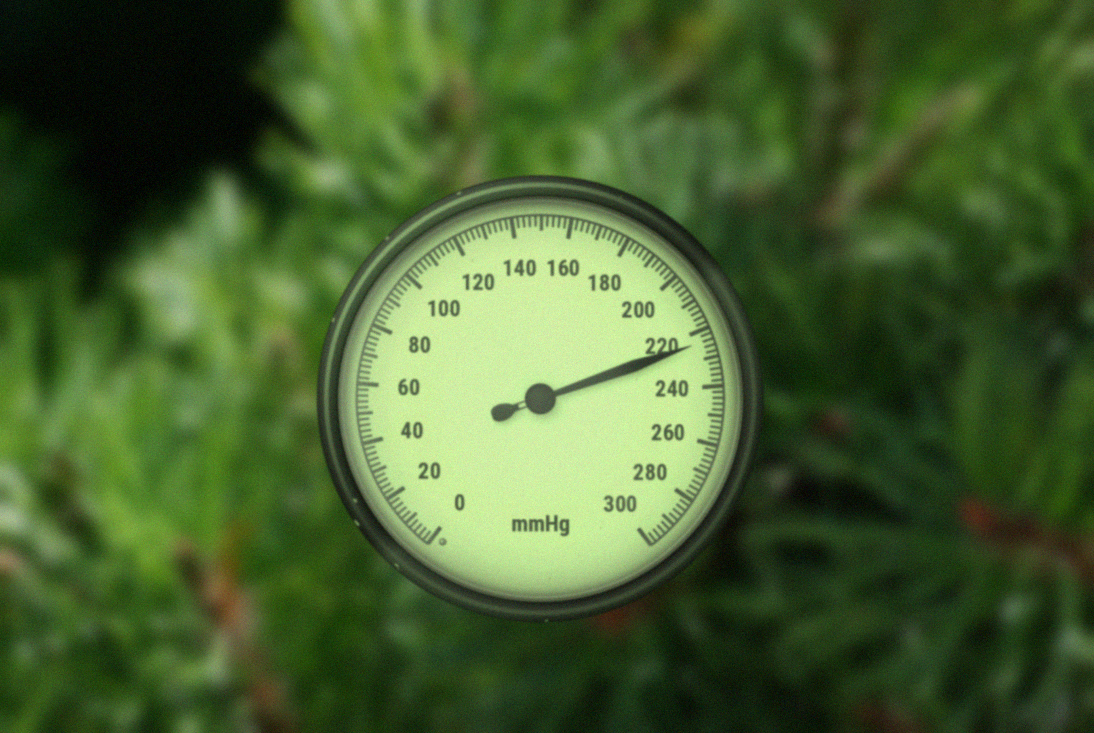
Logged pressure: 224 mmHg
